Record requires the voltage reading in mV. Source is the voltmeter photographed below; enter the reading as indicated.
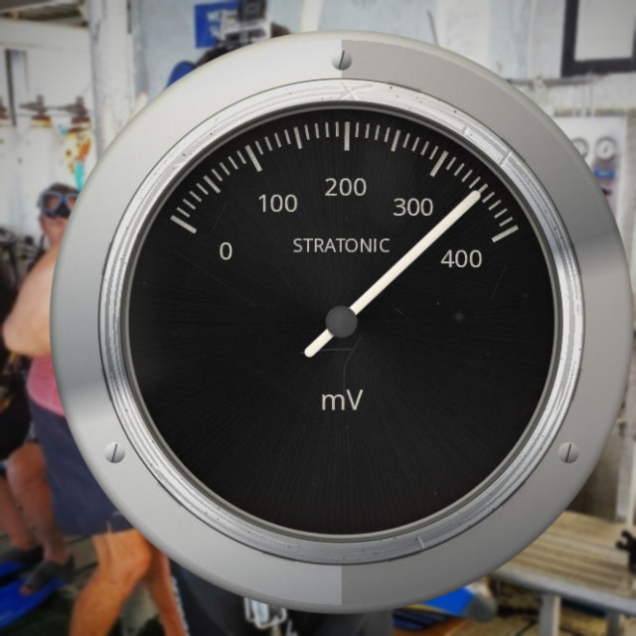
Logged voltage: 350 mV
